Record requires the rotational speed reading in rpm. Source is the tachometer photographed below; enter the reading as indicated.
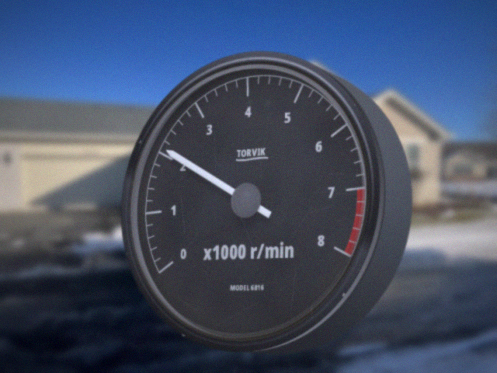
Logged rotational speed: 2100 rpm
